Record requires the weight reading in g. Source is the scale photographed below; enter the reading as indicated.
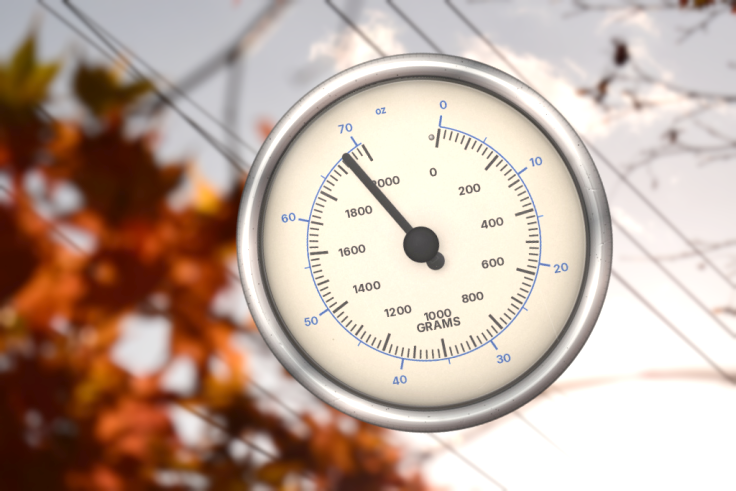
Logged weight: 1940 g
